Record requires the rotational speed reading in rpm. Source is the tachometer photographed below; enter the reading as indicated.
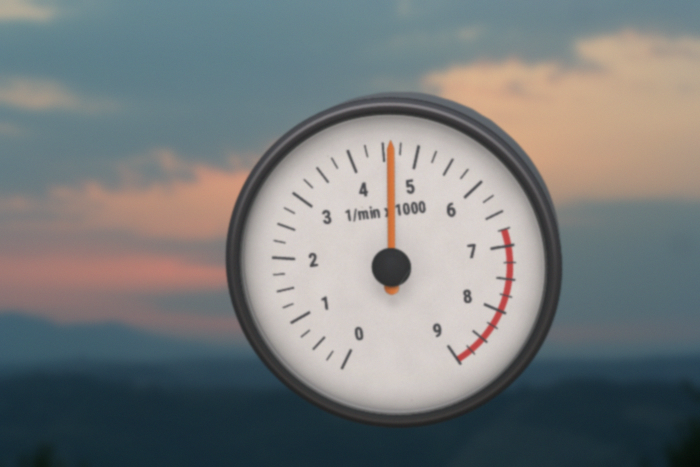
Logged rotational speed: 4625 rpm
